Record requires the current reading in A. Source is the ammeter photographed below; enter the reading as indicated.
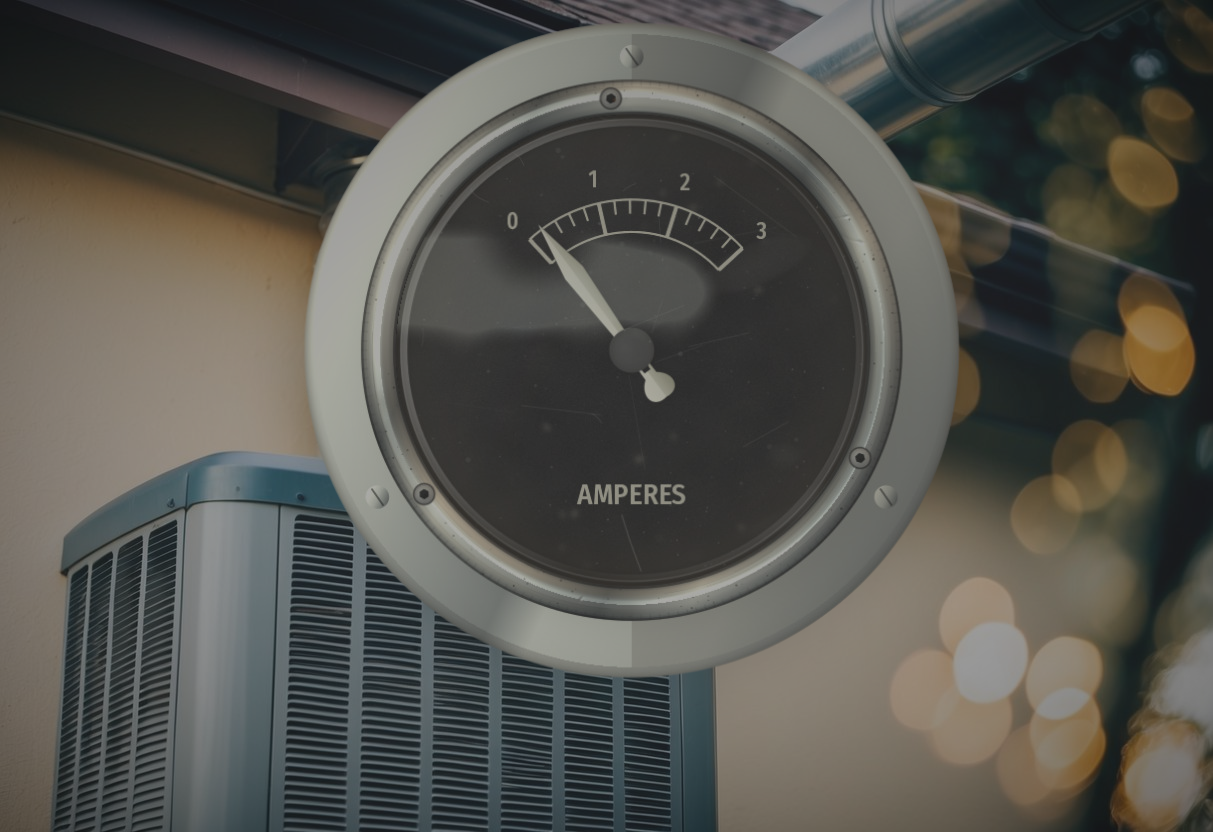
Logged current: 0.2 A
